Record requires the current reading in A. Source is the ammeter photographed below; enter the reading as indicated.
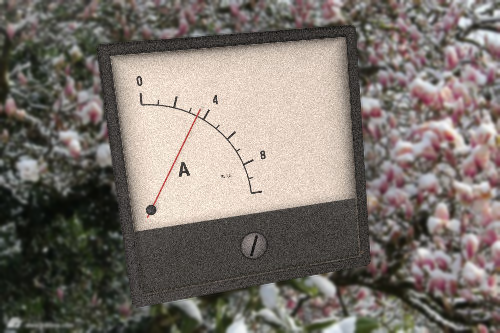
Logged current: 3.5 A
